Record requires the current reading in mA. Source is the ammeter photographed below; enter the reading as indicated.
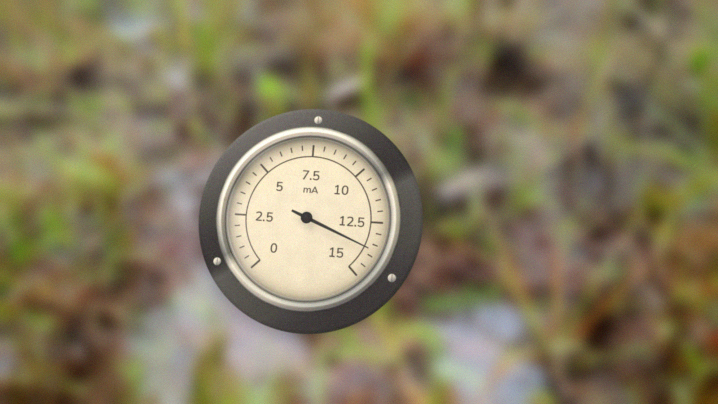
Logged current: 13.75 mA
